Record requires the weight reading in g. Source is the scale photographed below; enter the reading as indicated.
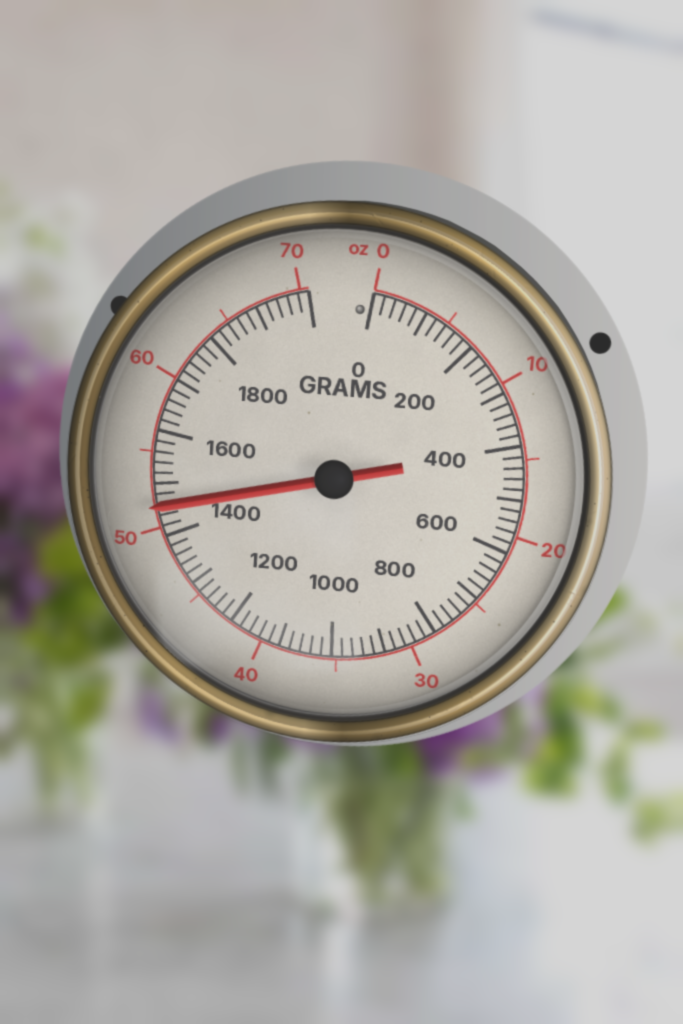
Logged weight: 1460 g
